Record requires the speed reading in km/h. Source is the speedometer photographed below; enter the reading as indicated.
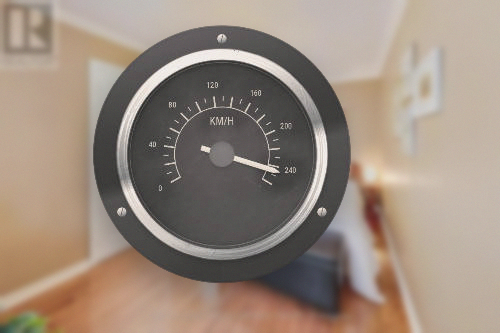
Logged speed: 245 km/h
